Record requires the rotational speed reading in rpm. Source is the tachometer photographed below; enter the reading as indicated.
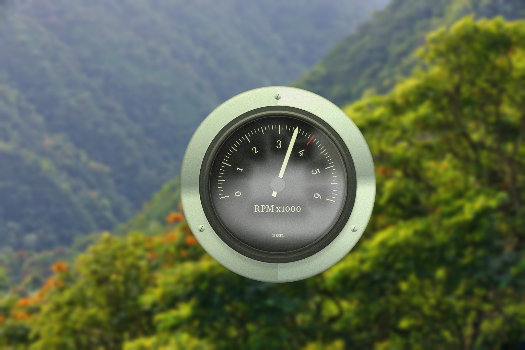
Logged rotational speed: 3500 rpm
